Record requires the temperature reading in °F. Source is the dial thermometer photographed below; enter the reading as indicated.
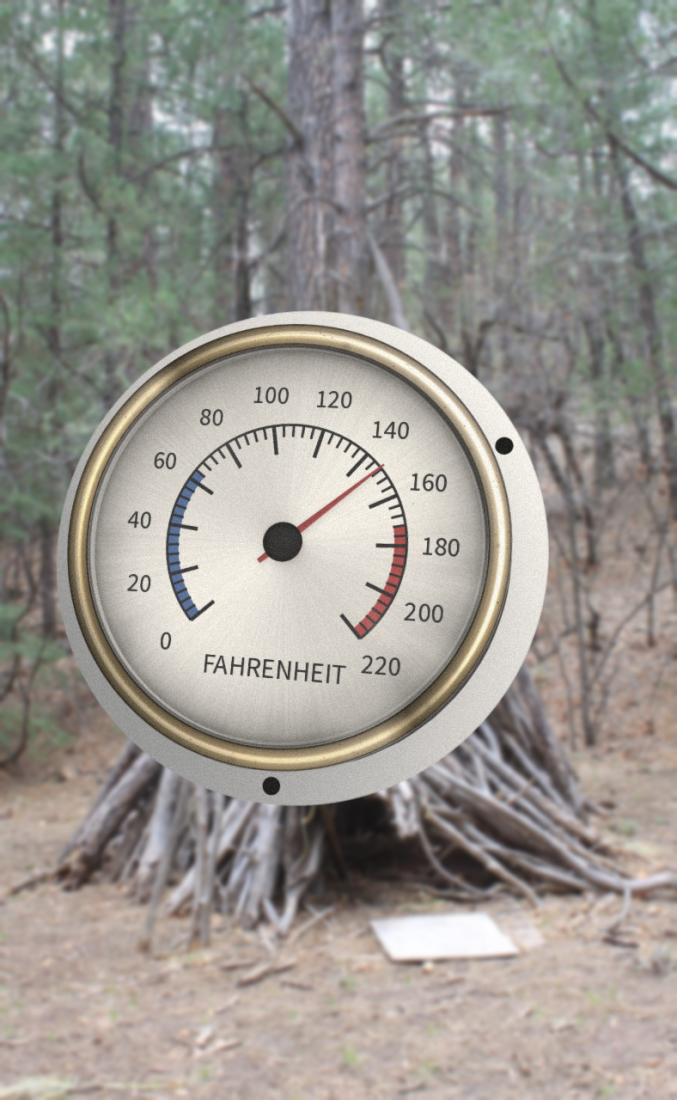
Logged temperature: 148 °F
